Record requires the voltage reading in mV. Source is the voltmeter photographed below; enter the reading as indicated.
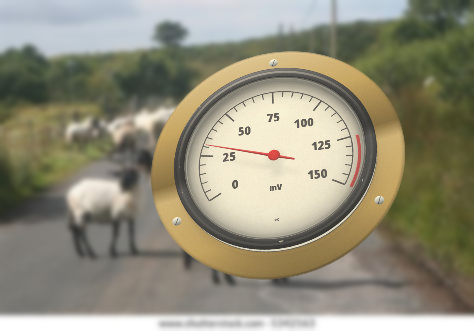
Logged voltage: 30 mV
